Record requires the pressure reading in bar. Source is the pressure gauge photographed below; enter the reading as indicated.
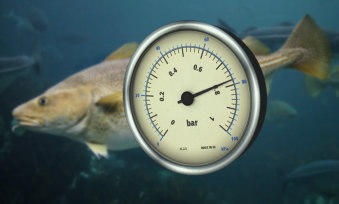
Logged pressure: 0.78 bar
